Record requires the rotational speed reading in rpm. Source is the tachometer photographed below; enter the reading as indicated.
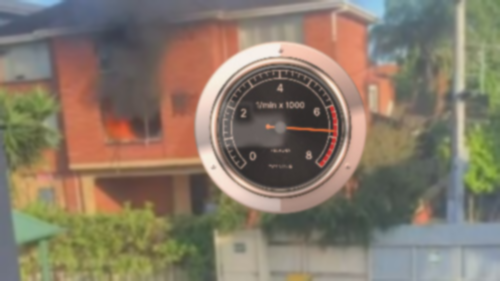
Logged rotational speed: 6800 rpm
